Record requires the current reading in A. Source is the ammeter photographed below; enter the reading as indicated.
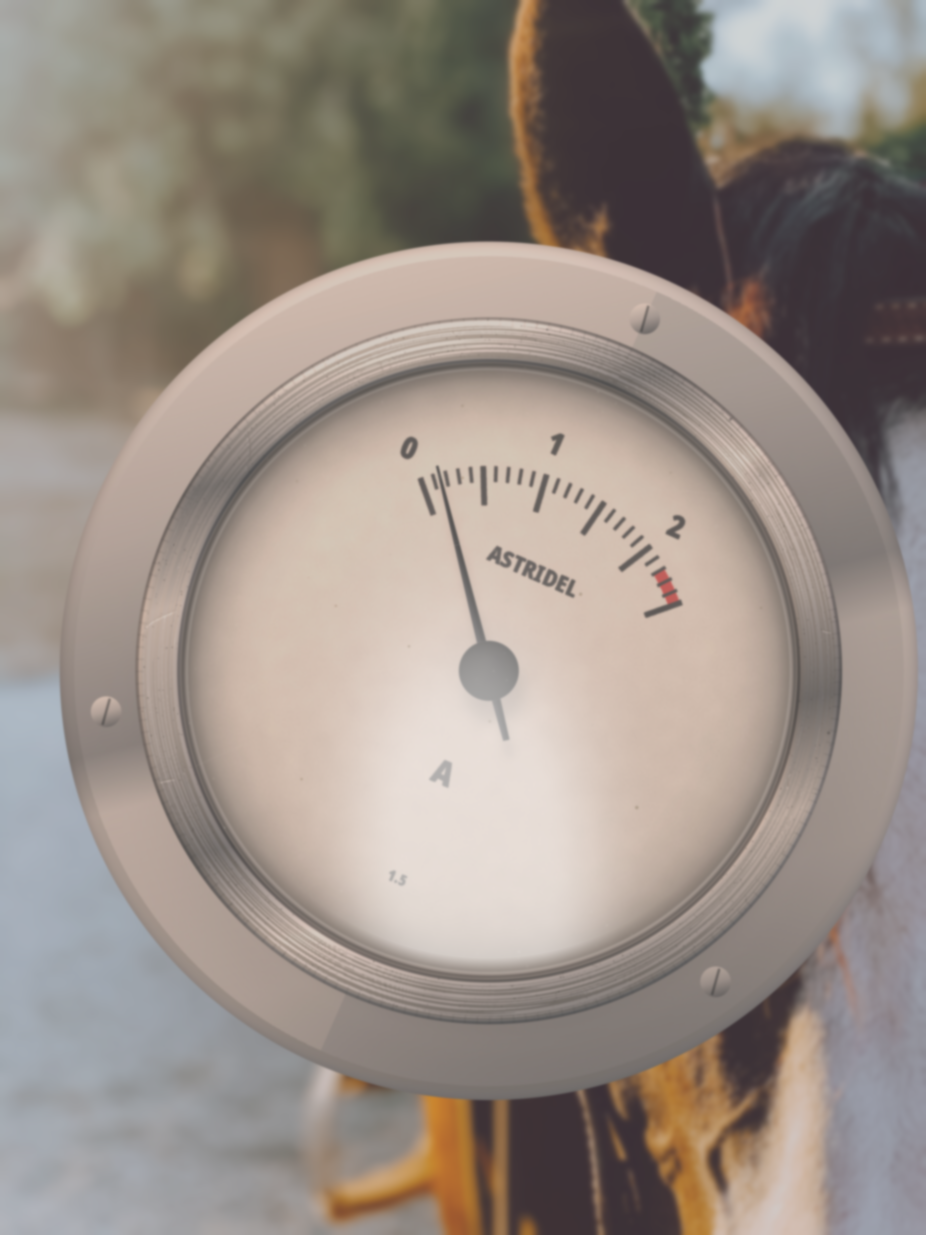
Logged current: 0.15 A
